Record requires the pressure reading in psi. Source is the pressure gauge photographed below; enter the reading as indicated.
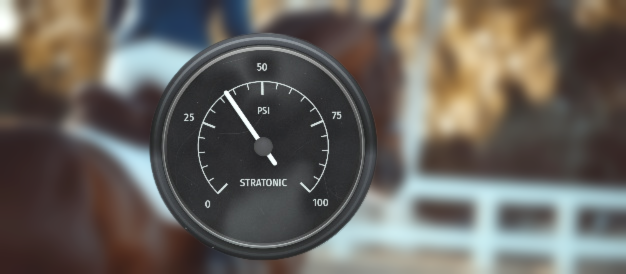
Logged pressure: 37.5 psi
